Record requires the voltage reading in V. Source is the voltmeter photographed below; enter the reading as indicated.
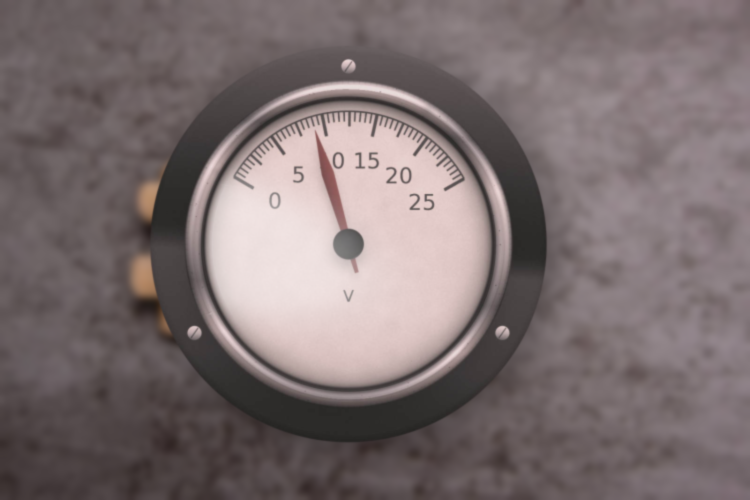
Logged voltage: 9 V
